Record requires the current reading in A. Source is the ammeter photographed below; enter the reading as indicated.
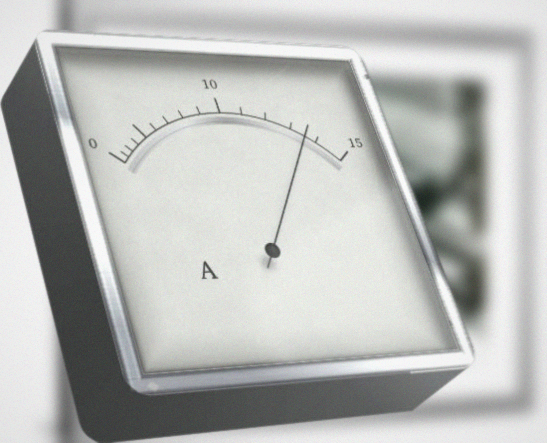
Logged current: 13.5 A
